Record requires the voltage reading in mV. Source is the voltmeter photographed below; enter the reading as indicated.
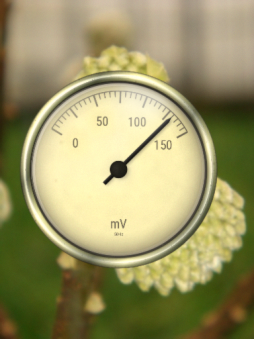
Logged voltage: 130 mV
